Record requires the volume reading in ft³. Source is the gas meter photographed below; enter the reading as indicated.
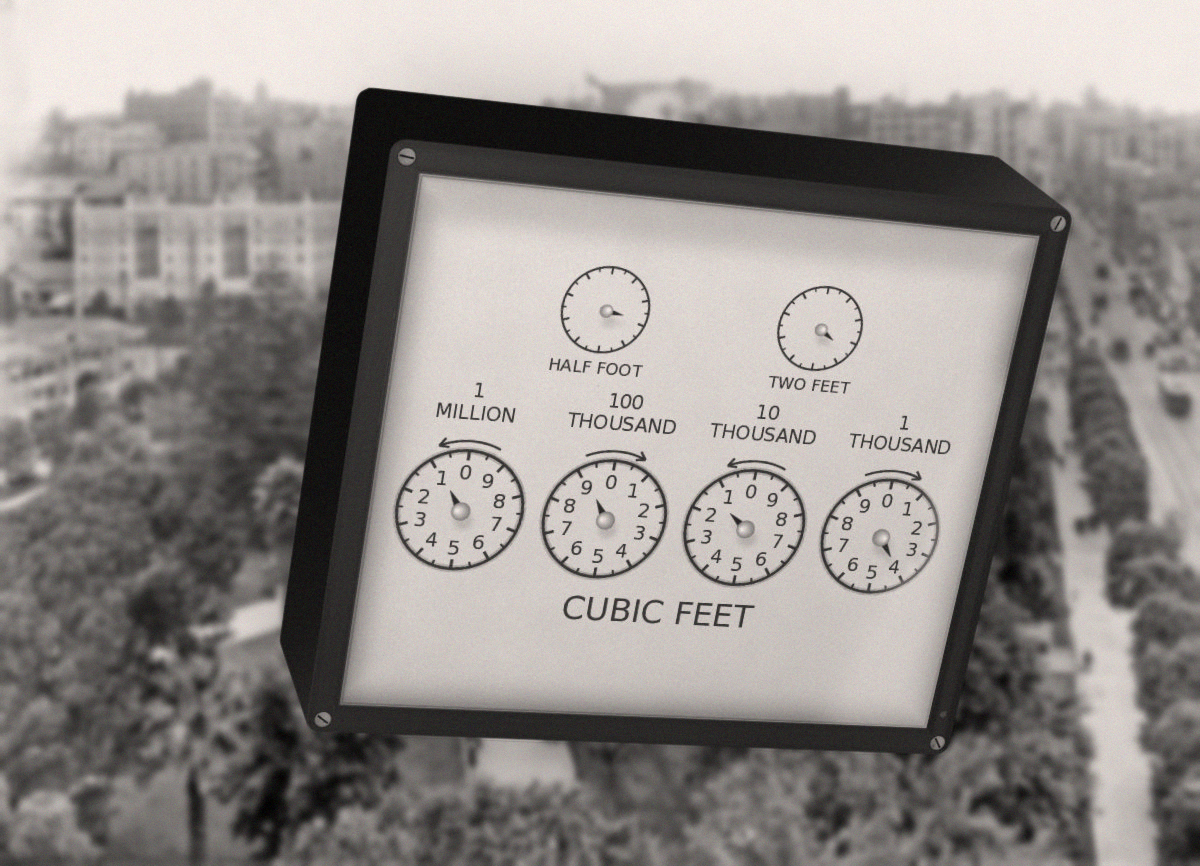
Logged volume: 91400 ft³
